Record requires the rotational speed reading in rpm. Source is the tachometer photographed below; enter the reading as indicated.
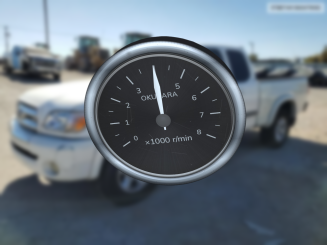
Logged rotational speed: 4000 rpm
